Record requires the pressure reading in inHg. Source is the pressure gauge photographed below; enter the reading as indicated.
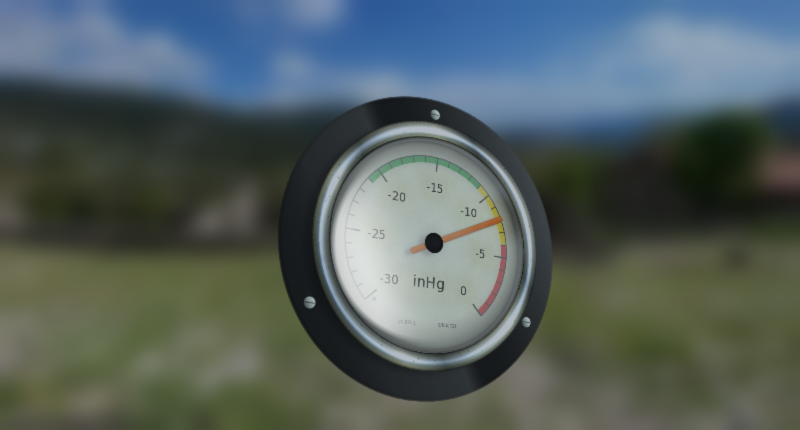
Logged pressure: -8 inHg
